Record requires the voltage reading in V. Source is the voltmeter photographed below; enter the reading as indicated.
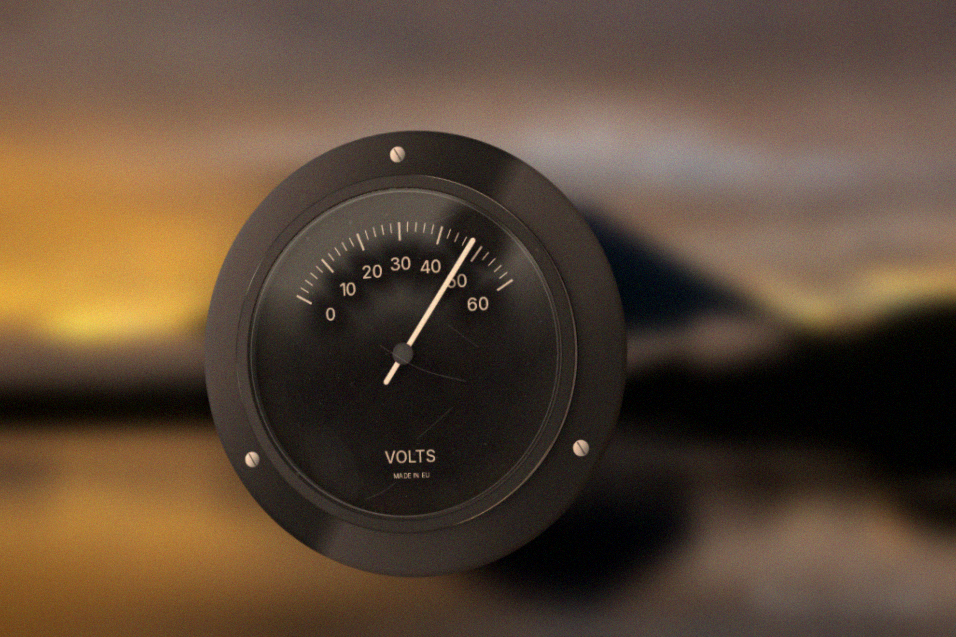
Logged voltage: 48 V
